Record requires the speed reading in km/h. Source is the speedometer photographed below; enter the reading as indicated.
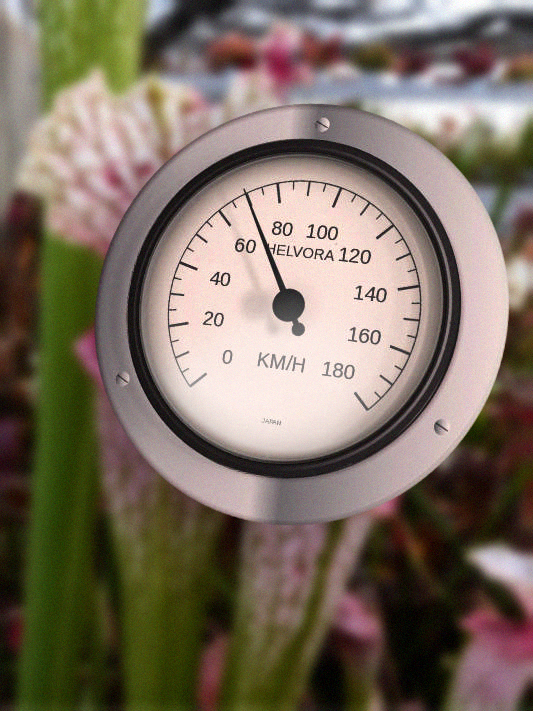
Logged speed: 70 km/h
